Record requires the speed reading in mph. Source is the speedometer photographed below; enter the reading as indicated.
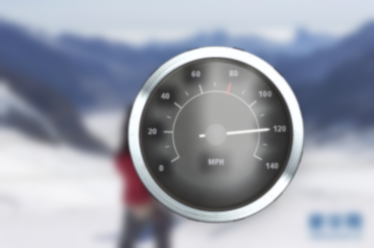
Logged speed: 120 mph
